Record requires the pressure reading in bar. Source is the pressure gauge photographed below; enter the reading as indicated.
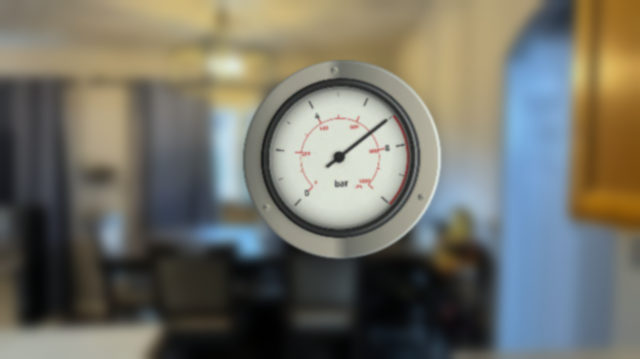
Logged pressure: 7 bar
